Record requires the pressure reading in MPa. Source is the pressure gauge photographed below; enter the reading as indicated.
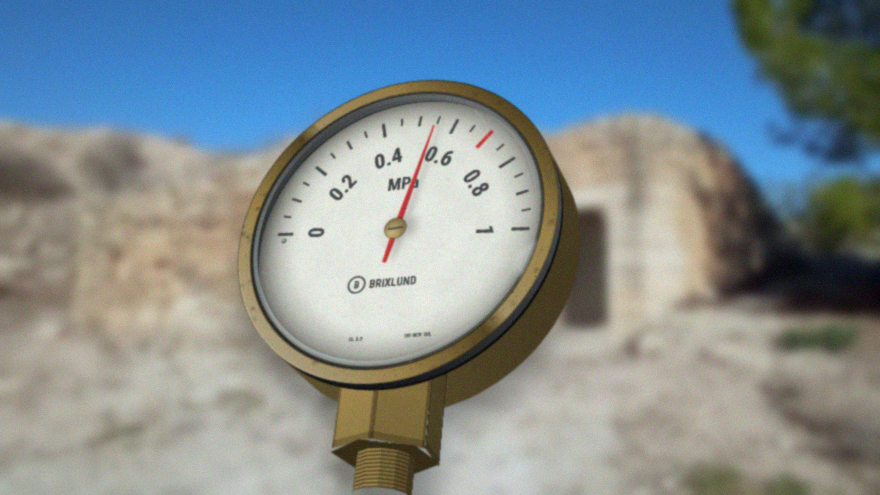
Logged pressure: 0.55 MPa
